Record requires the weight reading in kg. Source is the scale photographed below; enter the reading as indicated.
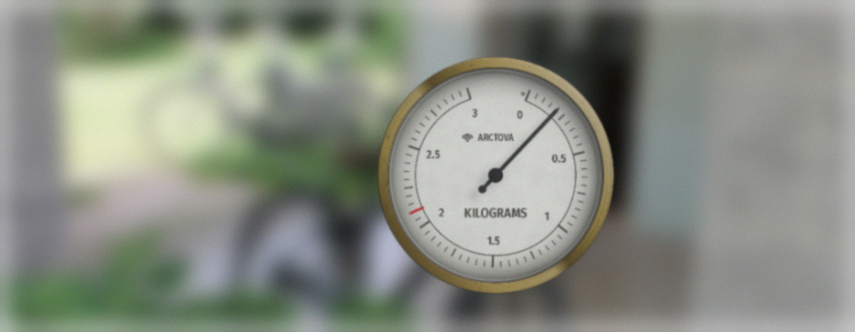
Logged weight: 0.2 kg
